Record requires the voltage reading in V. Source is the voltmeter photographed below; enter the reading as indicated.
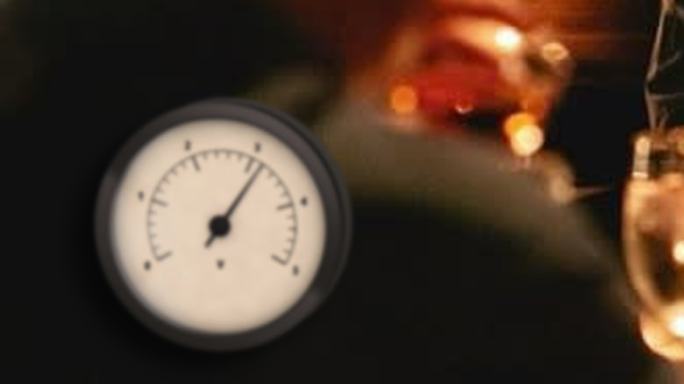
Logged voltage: 3.2 V
